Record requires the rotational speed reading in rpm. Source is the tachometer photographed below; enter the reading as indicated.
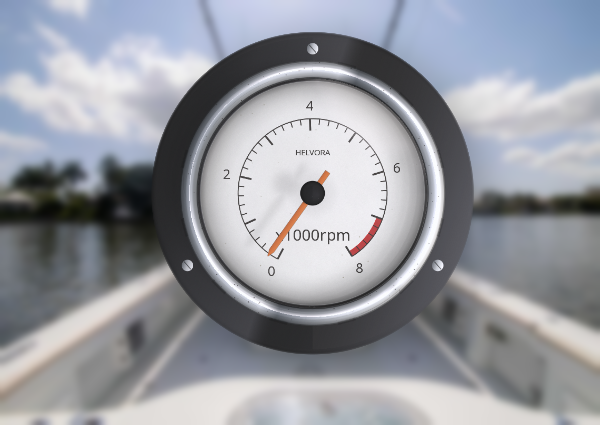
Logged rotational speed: 200 rpm
